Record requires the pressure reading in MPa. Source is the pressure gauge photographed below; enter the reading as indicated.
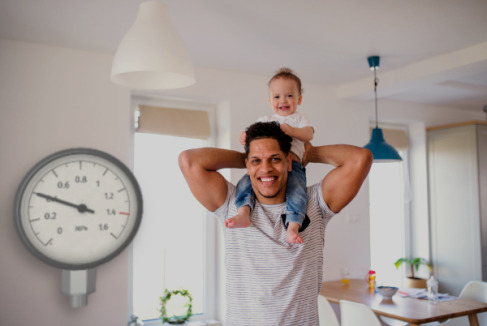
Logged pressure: 0.4 MPa
